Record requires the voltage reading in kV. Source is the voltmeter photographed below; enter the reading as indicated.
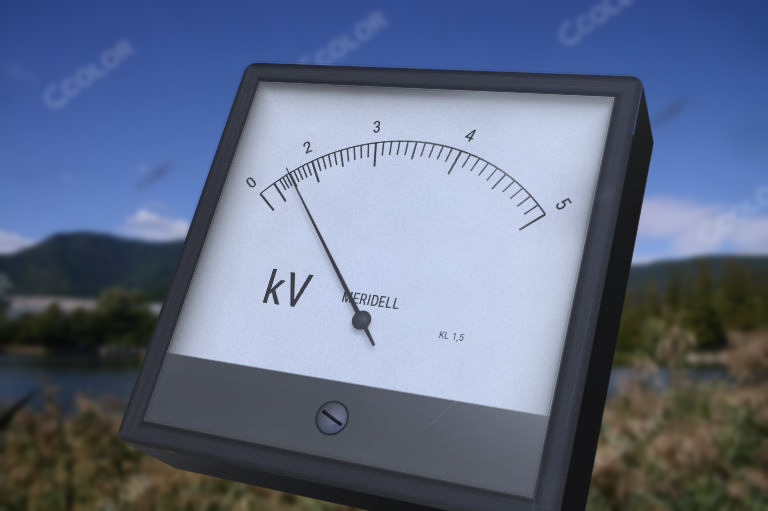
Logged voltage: 1.5 kV
